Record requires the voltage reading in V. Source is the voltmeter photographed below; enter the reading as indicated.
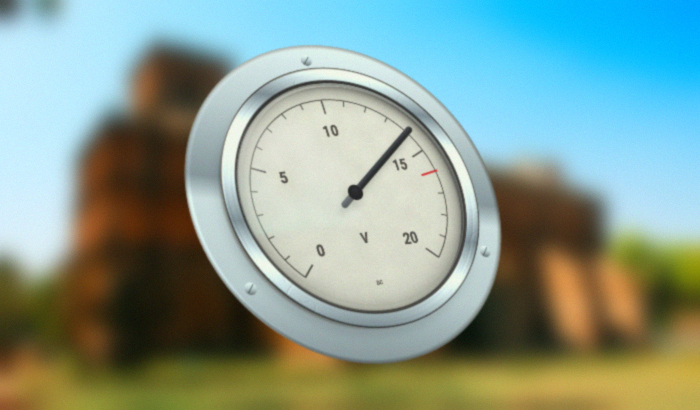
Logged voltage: 14 V
